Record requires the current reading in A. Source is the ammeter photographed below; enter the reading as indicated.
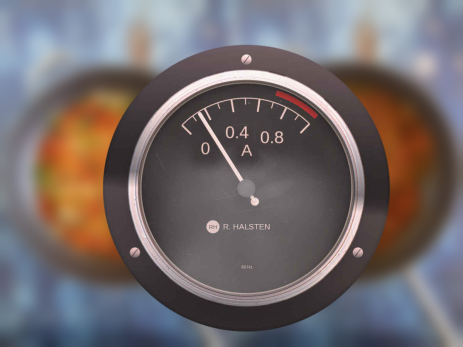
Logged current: 0.15 A
